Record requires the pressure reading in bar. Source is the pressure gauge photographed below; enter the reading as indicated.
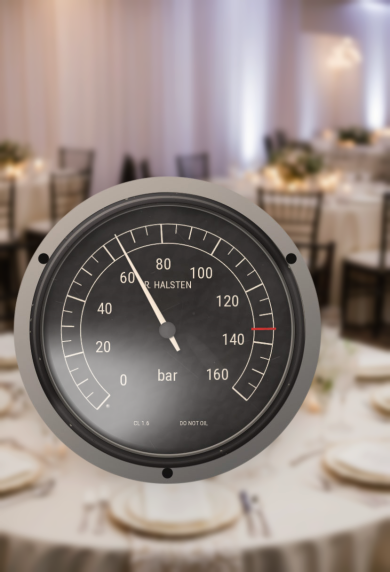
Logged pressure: 65 bar
